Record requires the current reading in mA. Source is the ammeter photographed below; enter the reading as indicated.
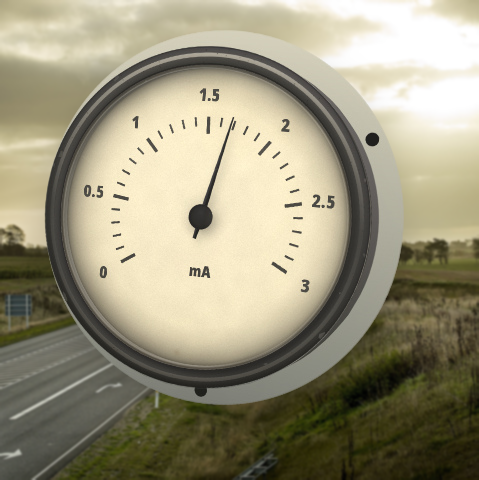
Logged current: 1.7 mA
